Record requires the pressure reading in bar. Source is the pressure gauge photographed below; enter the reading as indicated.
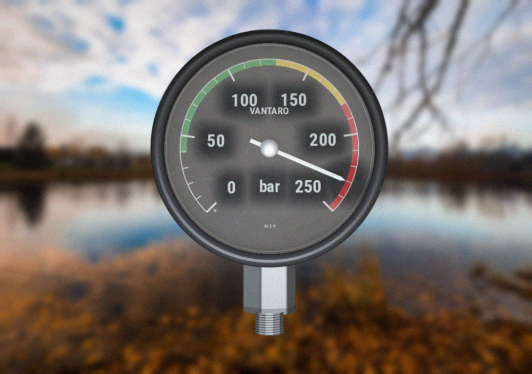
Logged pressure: 230 bar
